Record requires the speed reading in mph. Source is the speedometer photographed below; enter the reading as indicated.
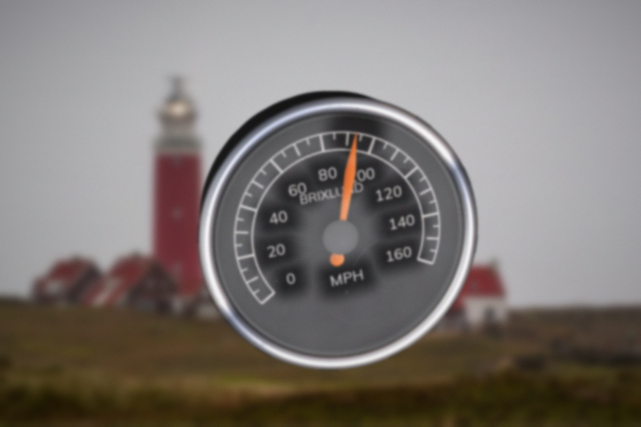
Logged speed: 92.5 mph
